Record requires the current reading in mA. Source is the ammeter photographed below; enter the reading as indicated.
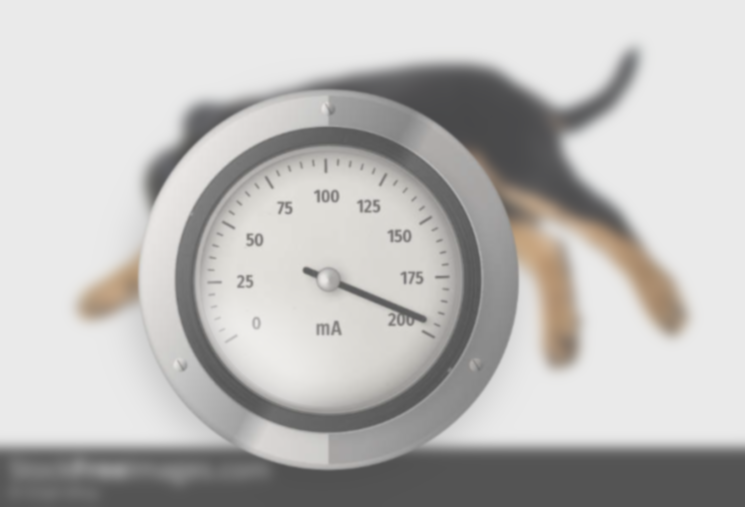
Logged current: 195 mA
